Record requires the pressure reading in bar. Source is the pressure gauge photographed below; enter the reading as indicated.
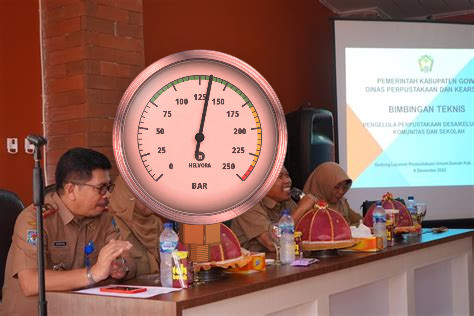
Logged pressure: 135 bar
